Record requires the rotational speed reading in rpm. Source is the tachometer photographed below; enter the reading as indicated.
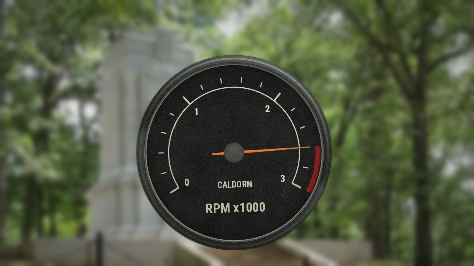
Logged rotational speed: 2600 rpm
